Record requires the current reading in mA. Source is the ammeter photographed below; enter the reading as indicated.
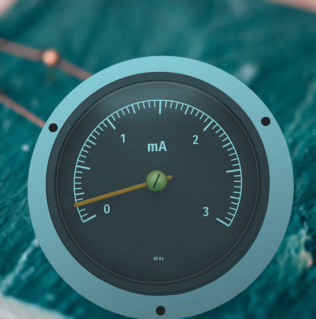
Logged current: 0.15 mA
